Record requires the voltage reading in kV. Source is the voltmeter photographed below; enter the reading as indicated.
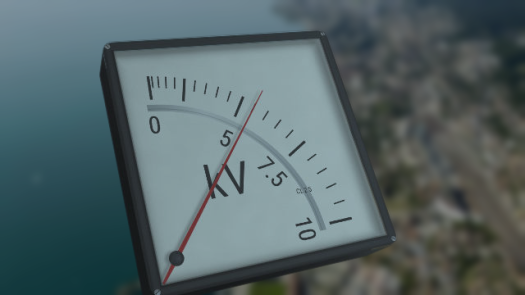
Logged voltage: 5.5 kV
